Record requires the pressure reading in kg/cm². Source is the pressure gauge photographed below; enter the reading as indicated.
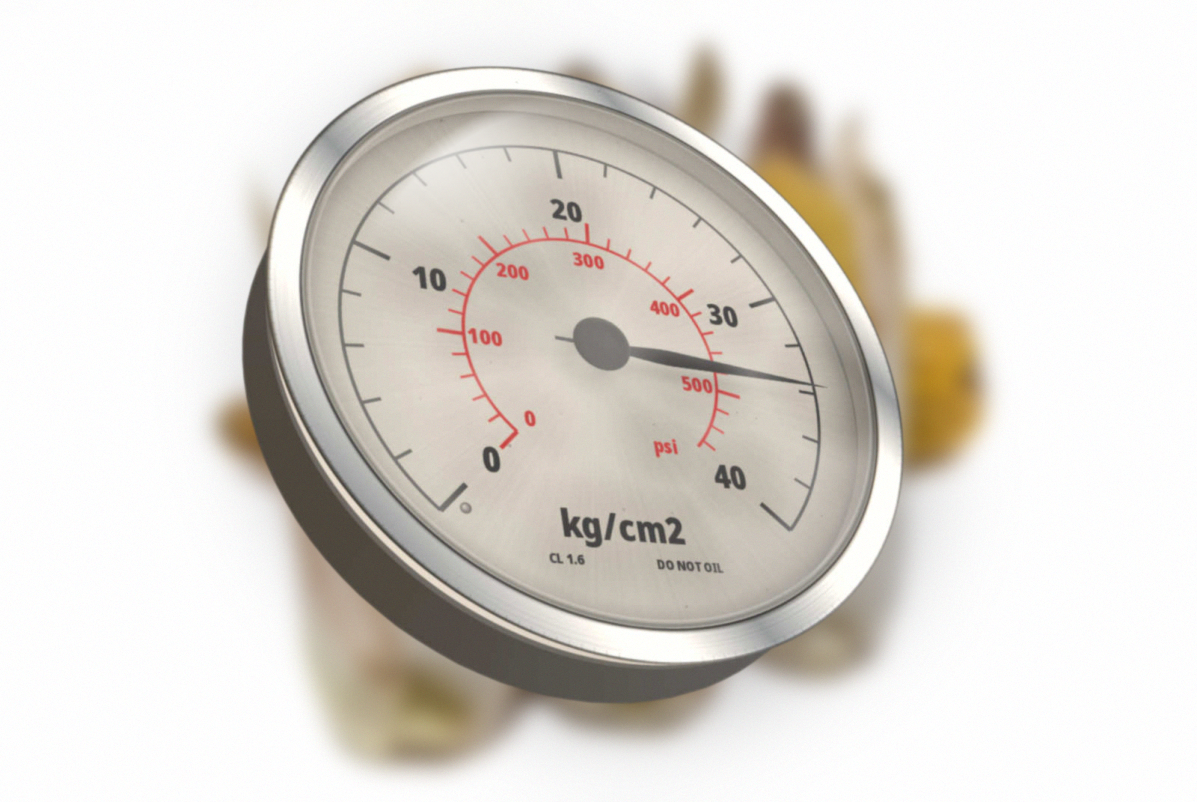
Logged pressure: 34 kg/cm²
